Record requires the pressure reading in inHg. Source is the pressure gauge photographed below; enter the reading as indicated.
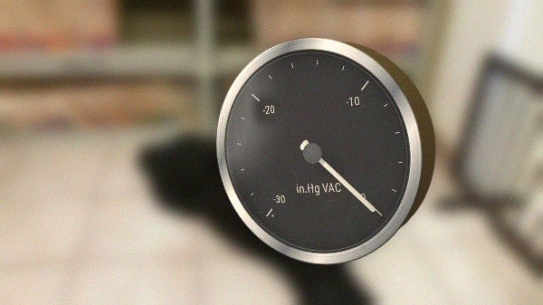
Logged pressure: 0 inHg
